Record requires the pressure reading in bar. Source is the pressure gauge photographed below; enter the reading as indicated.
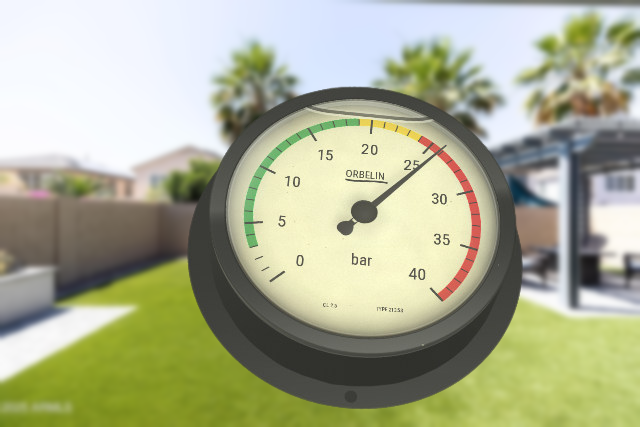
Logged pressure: 26 bar
